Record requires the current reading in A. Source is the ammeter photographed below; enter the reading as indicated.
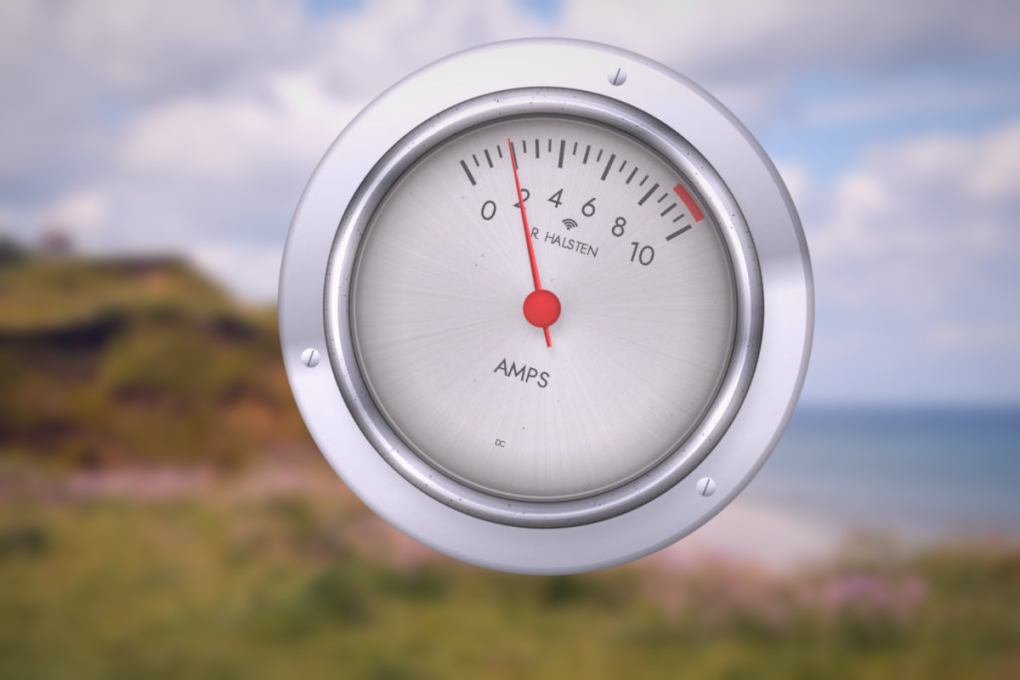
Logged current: 2 A
